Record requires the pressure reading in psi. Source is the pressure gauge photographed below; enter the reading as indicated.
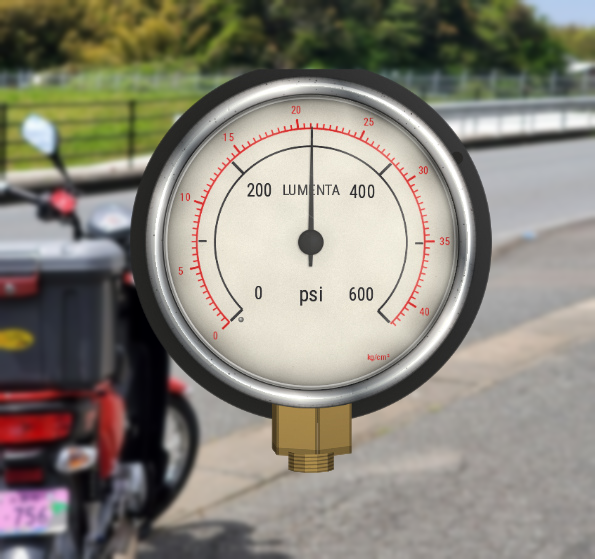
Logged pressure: 300 psi
